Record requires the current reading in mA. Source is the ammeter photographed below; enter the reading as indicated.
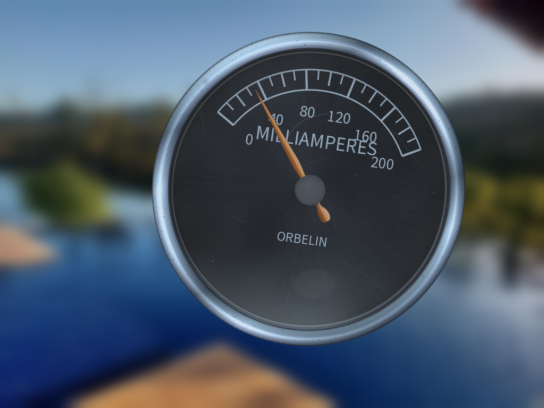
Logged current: 35 mA
